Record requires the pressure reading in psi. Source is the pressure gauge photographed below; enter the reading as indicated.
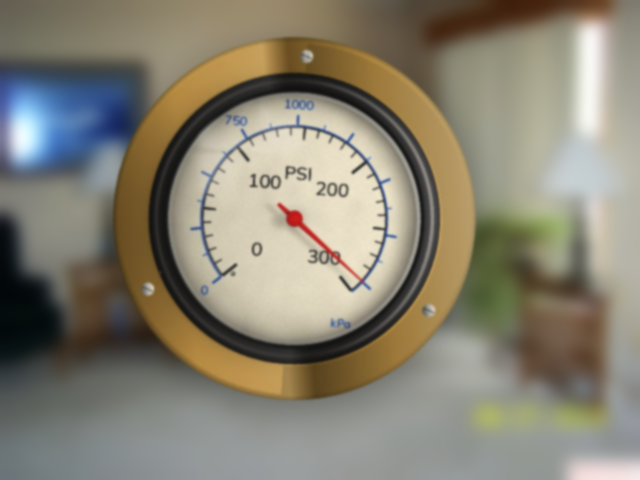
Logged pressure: 290 psi
